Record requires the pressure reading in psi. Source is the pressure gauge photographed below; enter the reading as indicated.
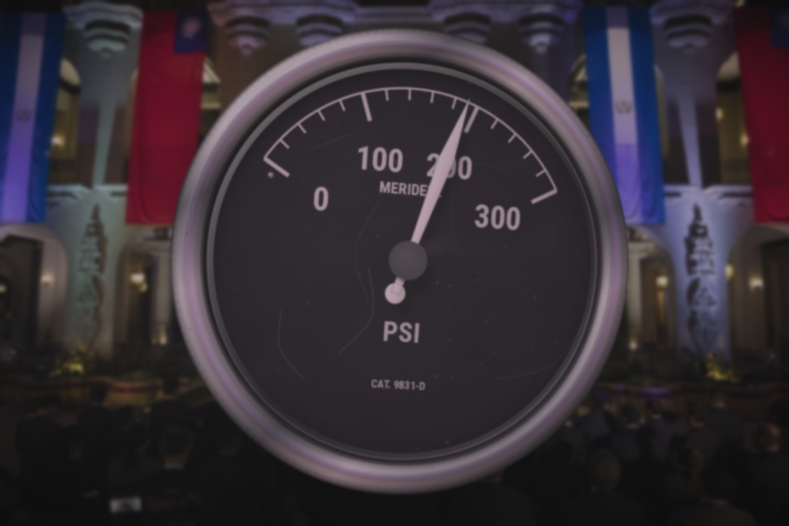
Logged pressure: 190 psi
